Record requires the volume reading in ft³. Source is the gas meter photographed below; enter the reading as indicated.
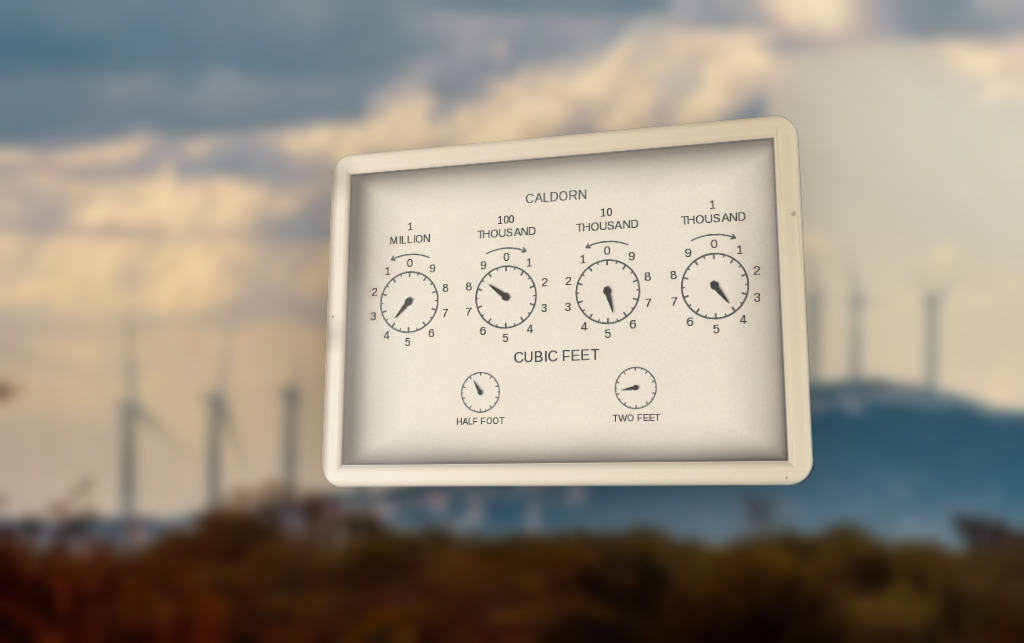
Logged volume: 385400 ft³
